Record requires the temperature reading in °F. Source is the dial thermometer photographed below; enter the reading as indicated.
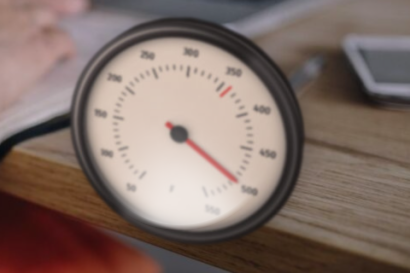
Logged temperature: 500 °F
